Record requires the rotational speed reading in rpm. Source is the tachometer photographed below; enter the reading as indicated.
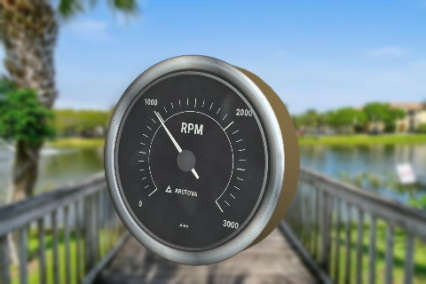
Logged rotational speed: 1000 rpm
